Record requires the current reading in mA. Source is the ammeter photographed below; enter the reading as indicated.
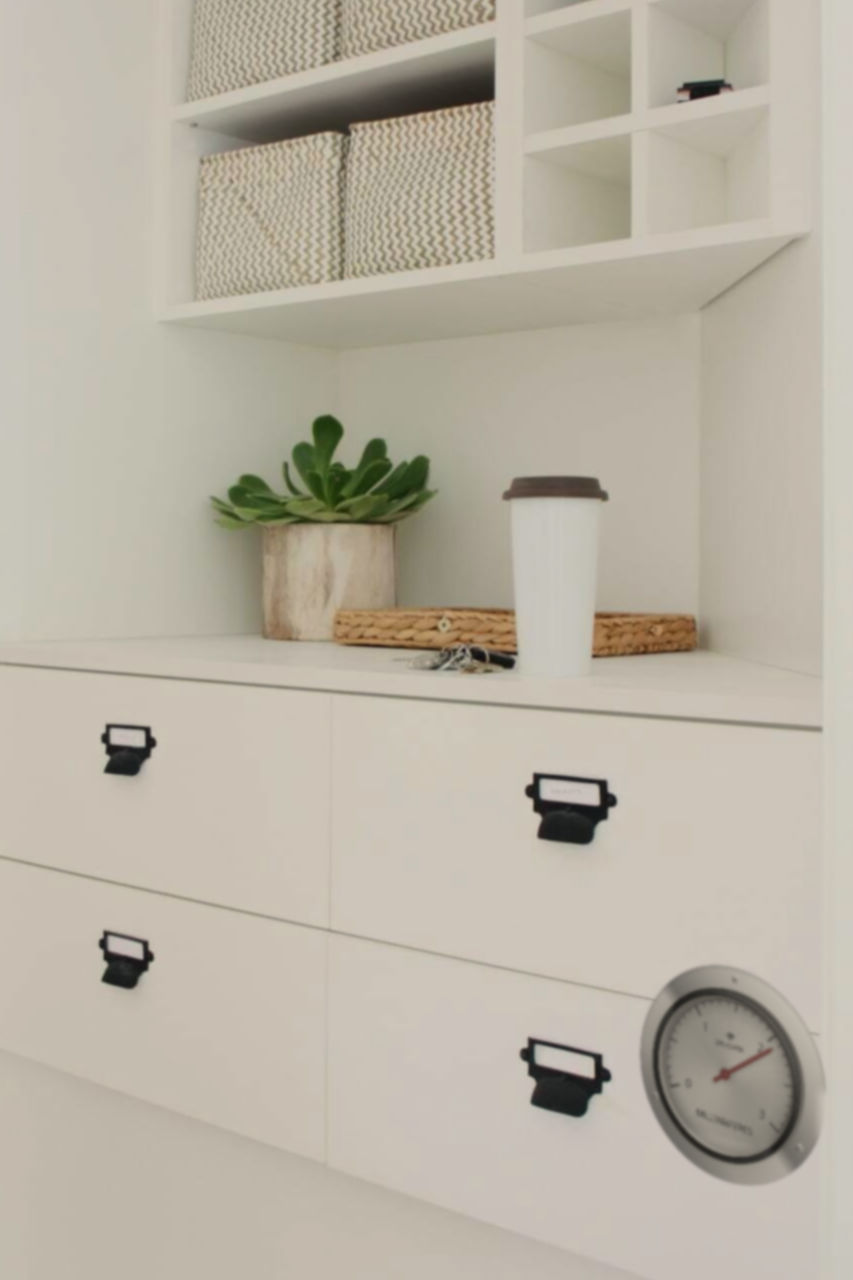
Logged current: 2.1 mA
